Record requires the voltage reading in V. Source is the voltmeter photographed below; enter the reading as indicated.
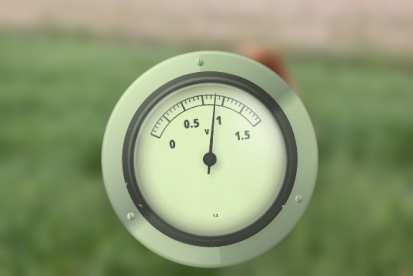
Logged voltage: 0.9 V
